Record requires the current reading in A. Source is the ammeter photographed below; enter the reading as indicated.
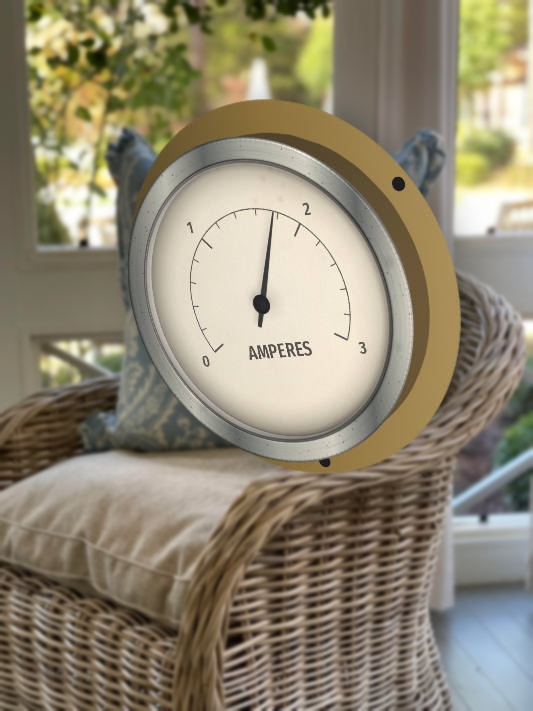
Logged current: 1.8 A
